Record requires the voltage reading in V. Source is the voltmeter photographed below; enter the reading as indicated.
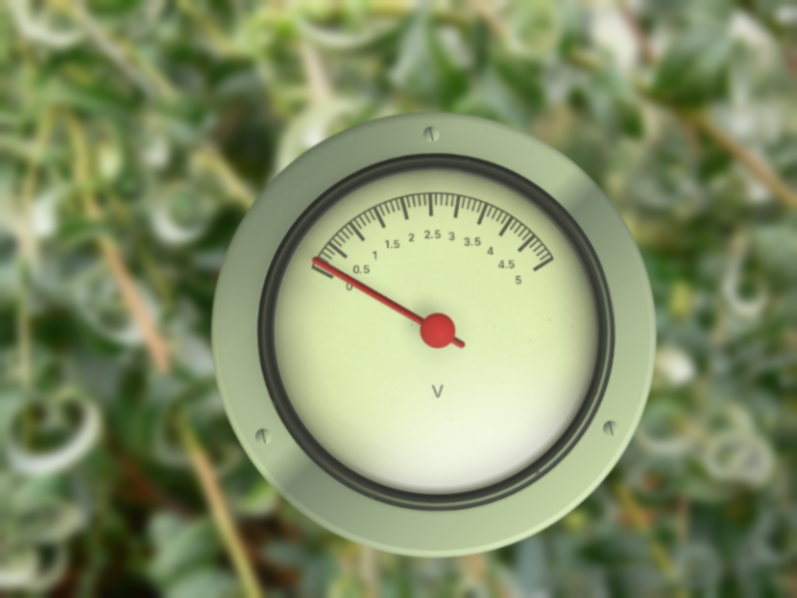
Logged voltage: 0.1 V
